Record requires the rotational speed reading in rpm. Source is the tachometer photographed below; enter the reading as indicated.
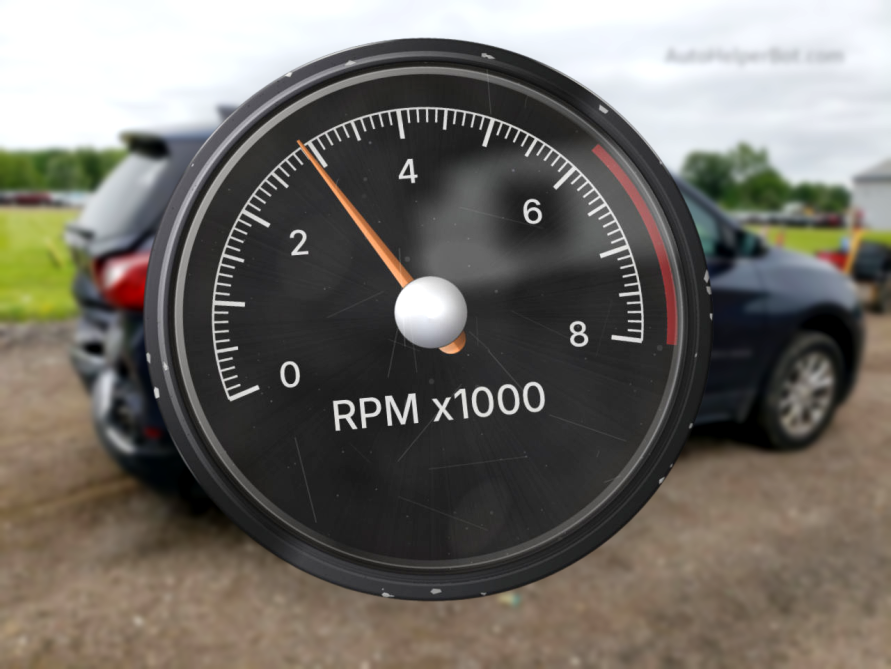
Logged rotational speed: 2900 rpm
